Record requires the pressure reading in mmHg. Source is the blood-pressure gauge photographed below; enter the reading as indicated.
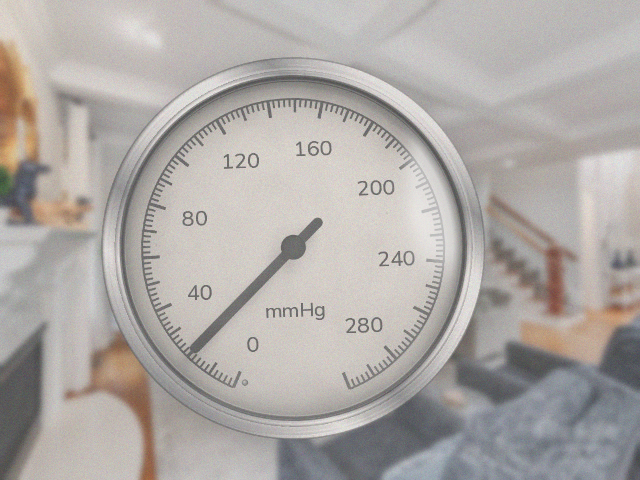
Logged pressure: 20 mmHg
